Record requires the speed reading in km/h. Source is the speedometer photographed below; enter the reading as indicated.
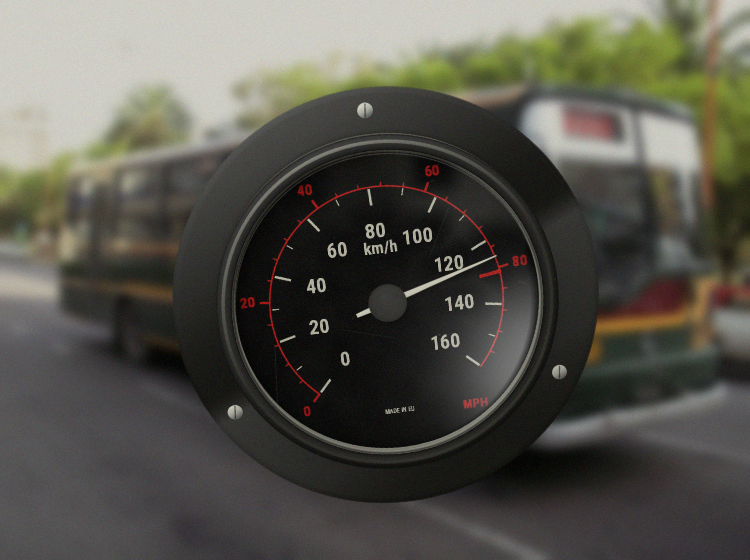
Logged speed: 125 km/h
